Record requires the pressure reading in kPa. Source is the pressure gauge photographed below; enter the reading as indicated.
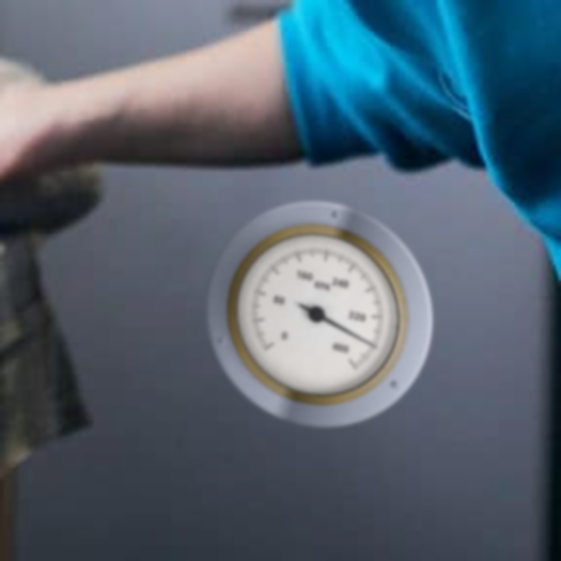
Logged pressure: 360 kPa
